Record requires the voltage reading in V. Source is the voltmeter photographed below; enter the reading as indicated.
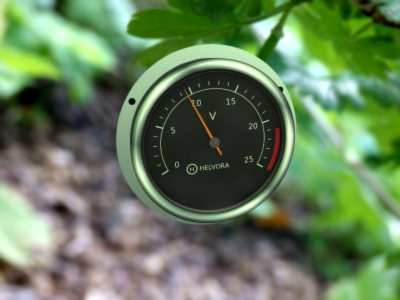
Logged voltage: 9.5 V
